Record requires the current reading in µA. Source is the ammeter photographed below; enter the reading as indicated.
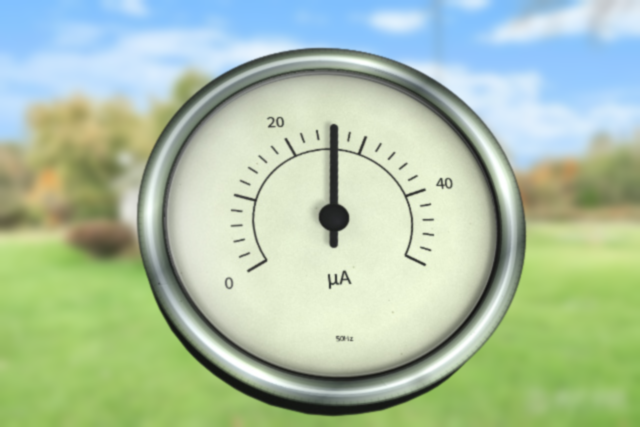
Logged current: 26 µA
